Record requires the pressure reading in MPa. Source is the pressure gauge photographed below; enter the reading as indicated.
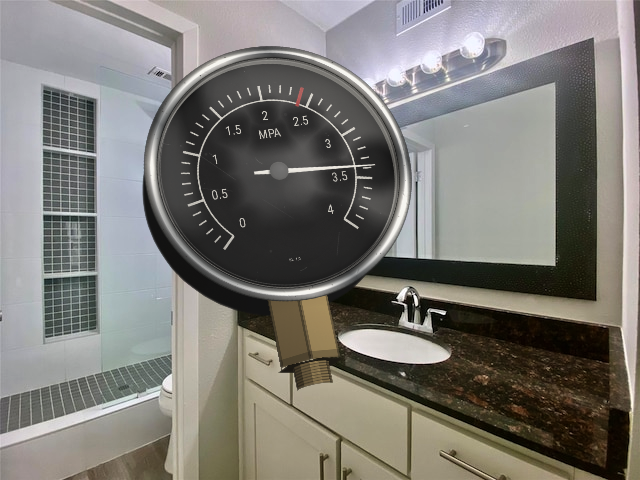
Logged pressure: 3.4 MPa
